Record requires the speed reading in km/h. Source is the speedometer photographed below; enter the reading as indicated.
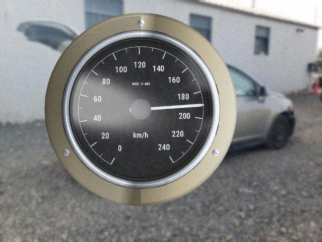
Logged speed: 190 km/h
